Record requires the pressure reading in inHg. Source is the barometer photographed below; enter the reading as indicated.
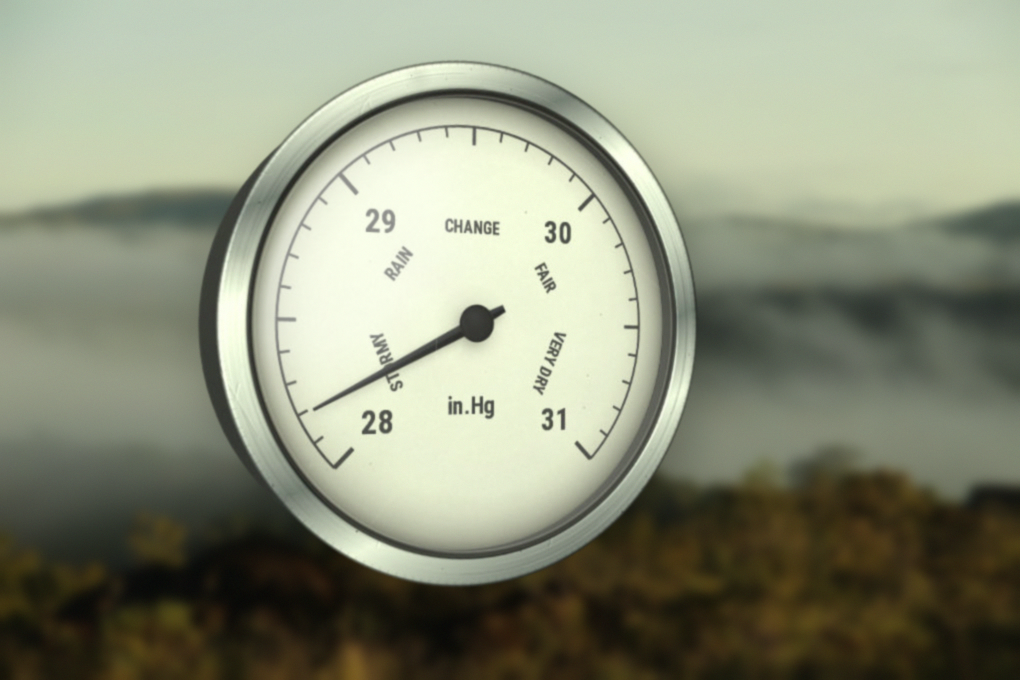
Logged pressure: 28.2 inHg
